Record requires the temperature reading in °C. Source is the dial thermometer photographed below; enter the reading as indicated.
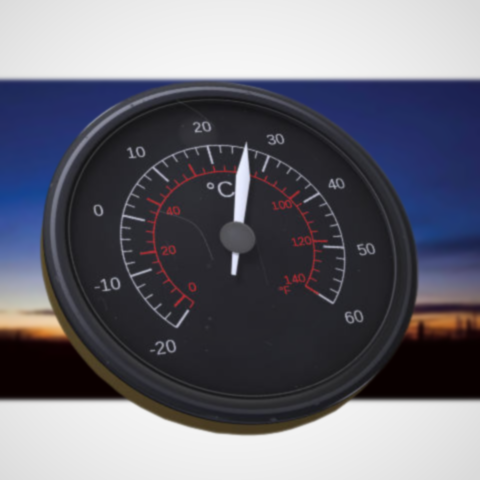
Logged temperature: 26 °C
